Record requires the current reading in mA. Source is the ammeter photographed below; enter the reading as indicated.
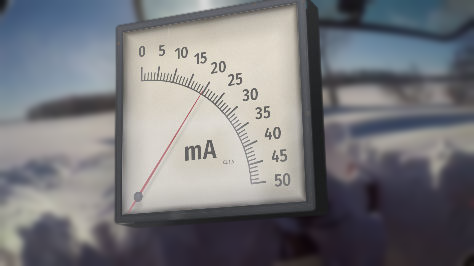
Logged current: 20 mA
